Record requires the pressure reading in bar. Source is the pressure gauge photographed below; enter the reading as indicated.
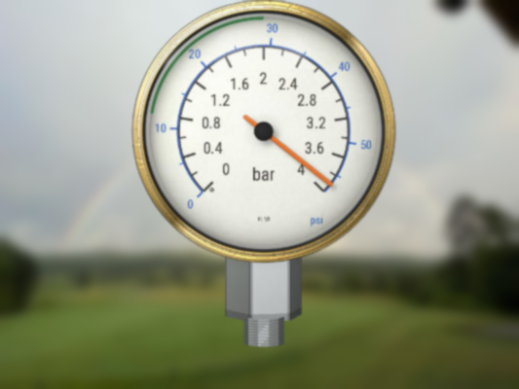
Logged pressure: 3.9 bar
